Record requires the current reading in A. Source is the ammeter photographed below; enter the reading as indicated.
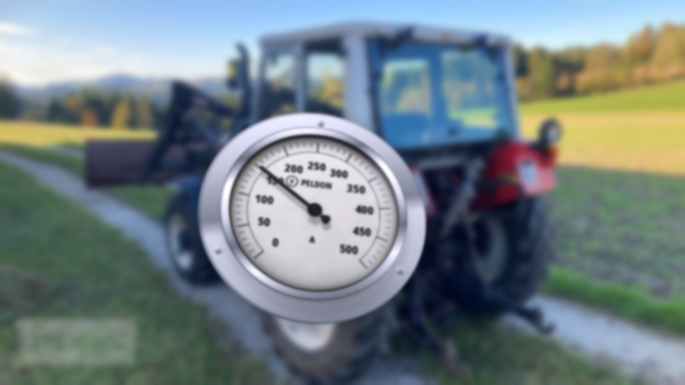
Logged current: 150 A
